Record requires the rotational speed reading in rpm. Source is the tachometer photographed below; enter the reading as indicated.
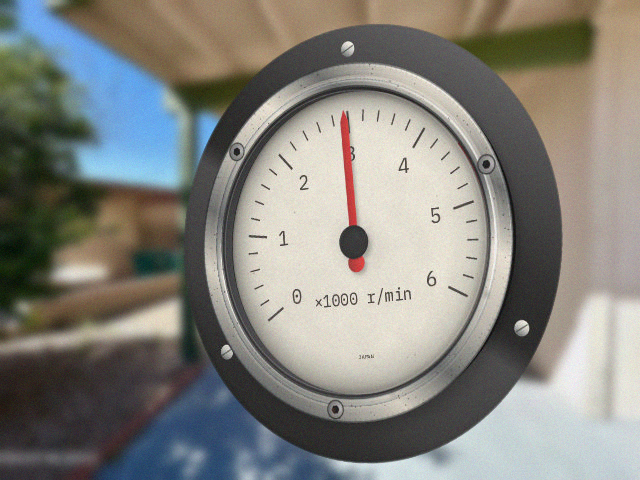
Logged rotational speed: 3000 rpm
